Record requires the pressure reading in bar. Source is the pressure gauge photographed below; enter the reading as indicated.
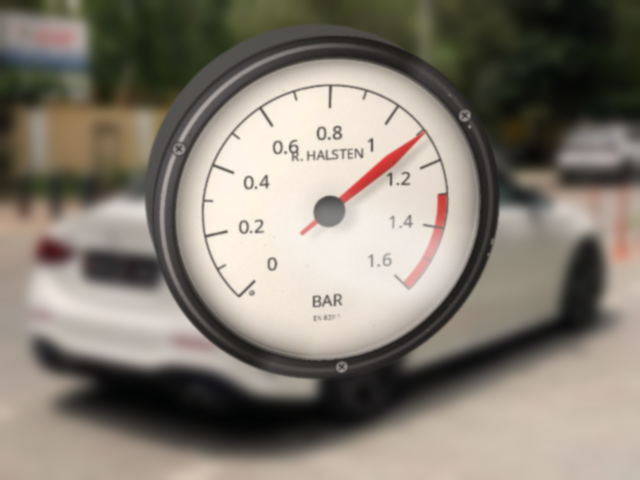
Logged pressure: 1.1 bar
